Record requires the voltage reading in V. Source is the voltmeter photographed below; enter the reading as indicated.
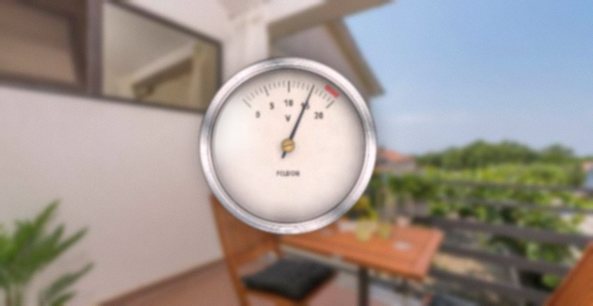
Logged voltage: 15 V
